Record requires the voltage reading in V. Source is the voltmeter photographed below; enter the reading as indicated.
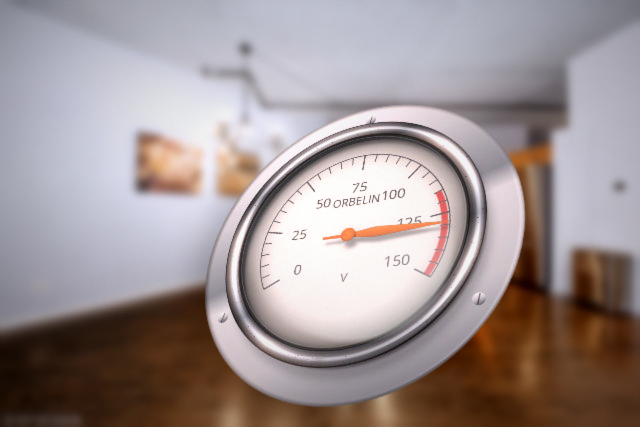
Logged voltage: 130 V
